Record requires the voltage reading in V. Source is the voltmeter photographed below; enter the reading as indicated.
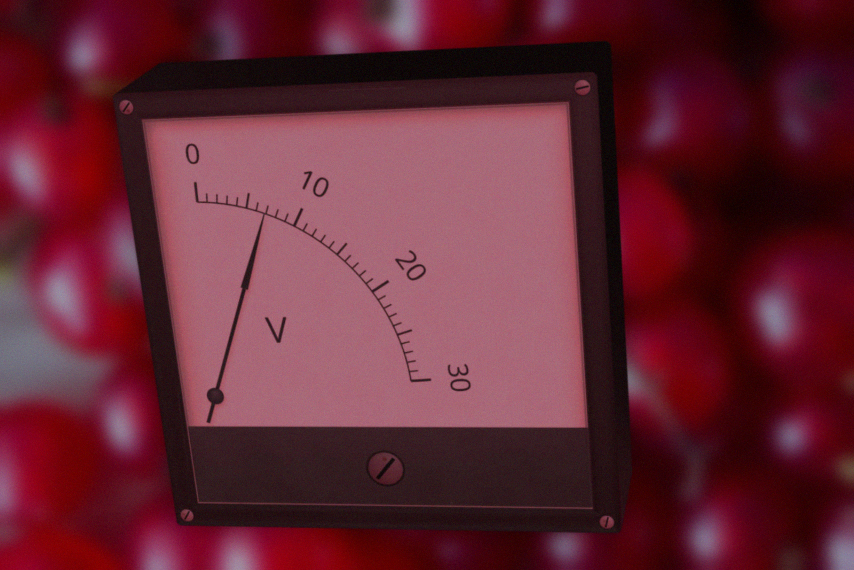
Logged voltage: 7 V
